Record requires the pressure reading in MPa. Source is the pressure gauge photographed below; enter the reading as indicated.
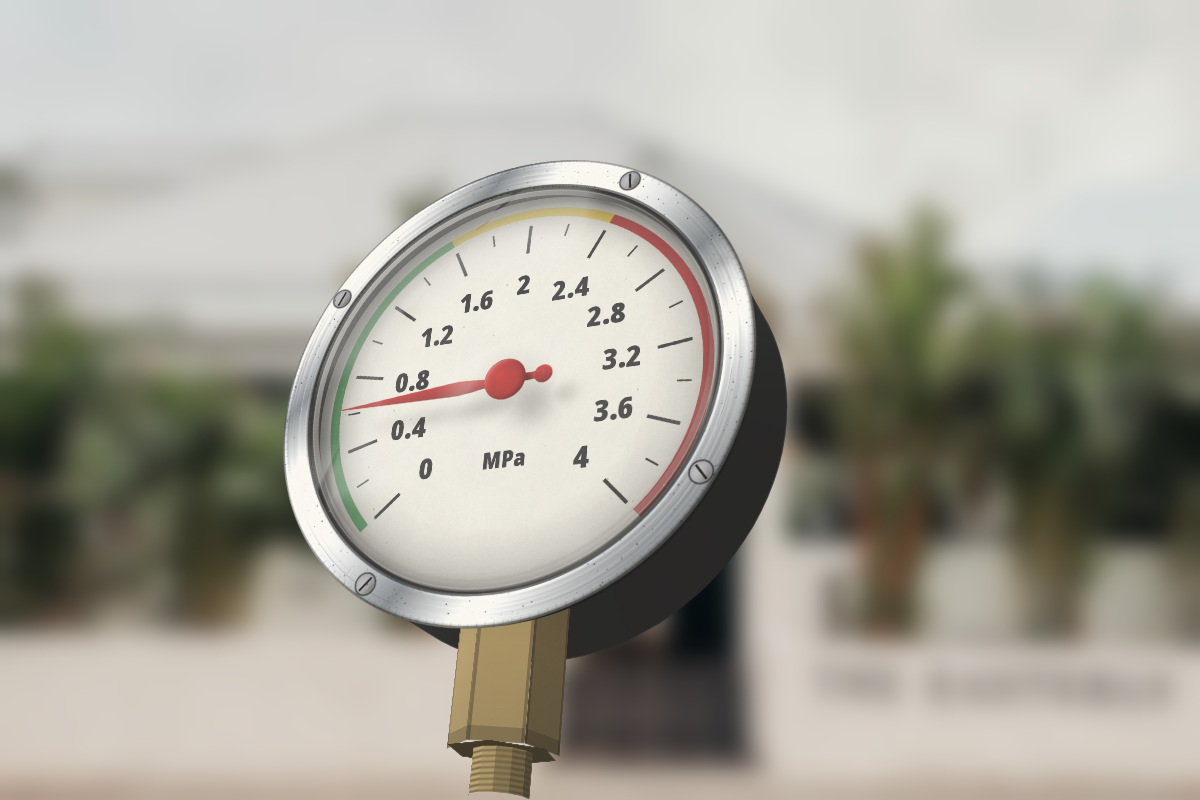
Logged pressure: 0.6 MPa
